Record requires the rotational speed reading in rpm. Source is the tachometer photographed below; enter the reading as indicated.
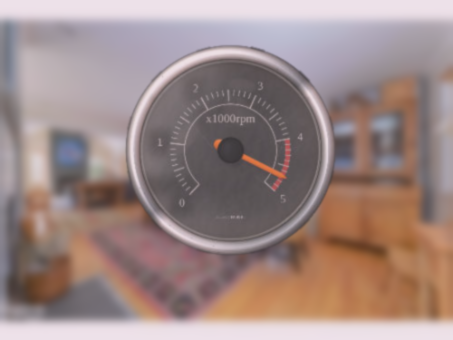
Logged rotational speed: 4700 rpm
